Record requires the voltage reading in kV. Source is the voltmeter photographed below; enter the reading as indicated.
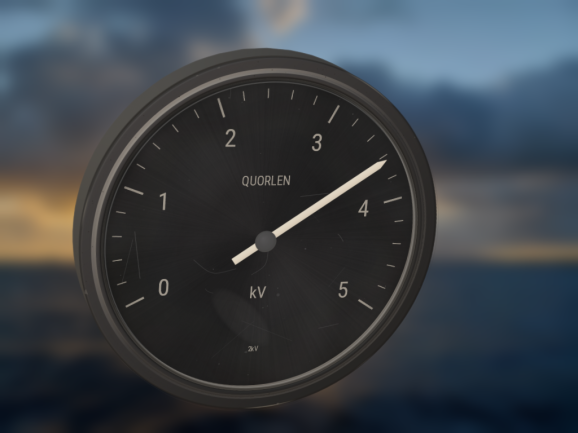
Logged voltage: 3.6 kV
